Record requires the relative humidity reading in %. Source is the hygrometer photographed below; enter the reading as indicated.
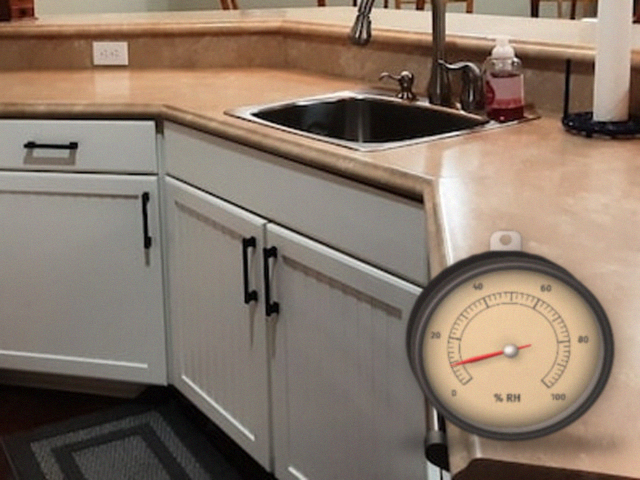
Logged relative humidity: 10 %
